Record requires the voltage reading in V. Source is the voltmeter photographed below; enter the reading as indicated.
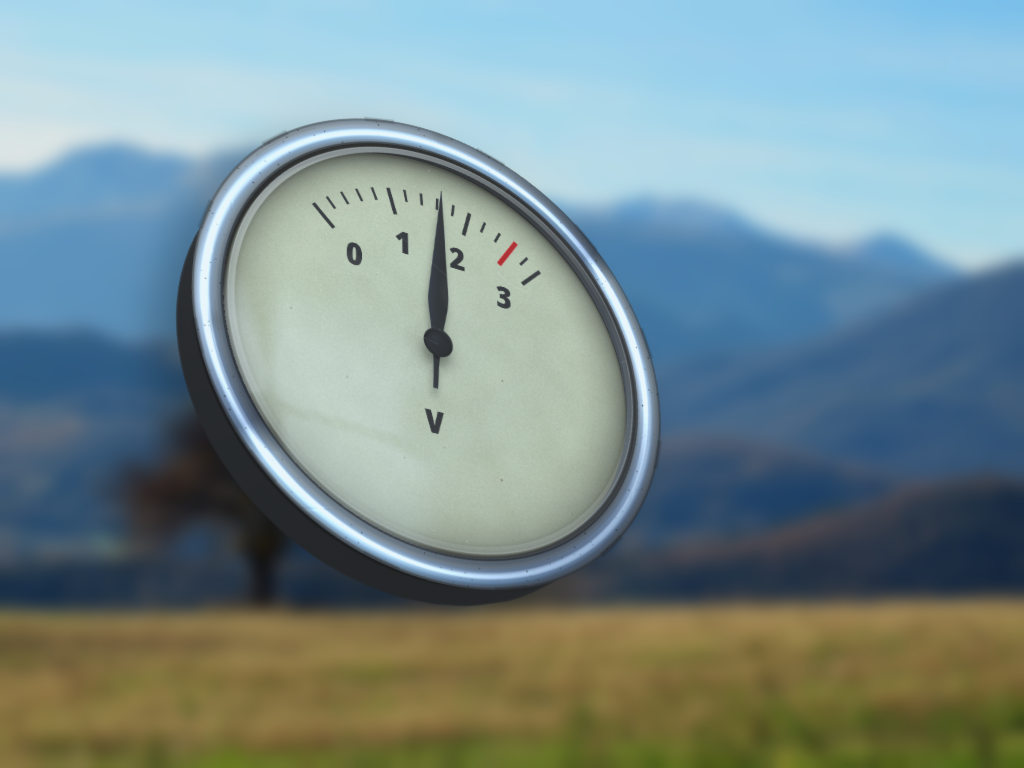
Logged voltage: 1.6 V
